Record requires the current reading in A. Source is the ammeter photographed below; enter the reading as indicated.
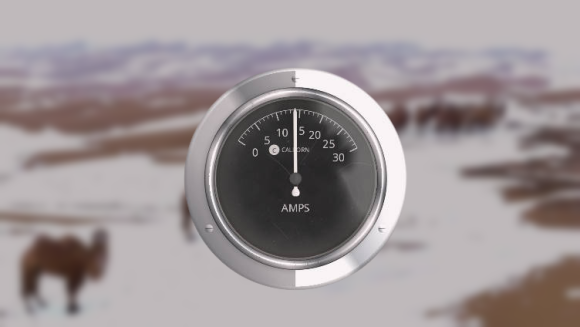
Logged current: 14 A
